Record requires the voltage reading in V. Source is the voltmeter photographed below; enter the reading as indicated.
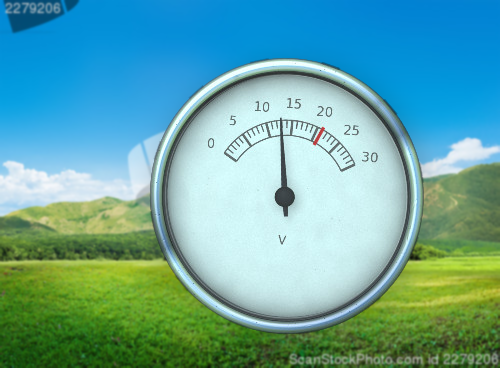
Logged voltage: 13 V
